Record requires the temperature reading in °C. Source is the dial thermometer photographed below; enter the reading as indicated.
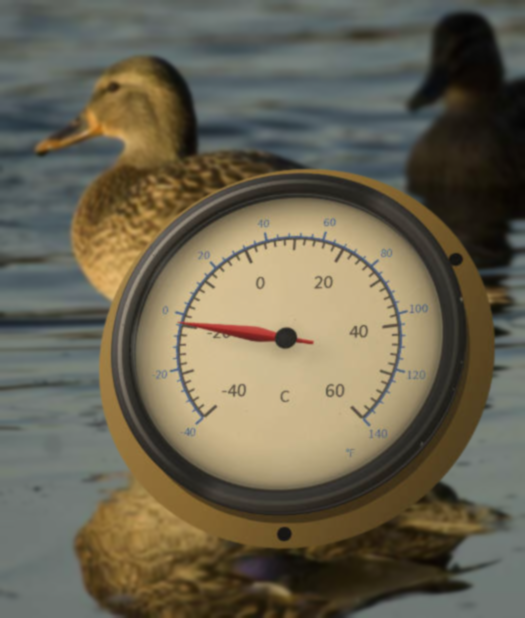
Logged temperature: -20 °C
